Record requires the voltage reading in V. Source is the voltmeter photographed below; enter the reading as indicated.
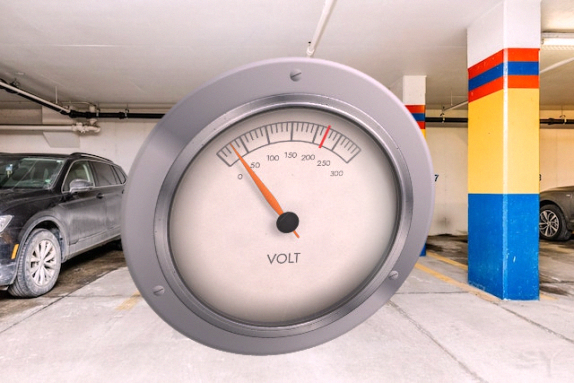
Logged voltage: 30 V
